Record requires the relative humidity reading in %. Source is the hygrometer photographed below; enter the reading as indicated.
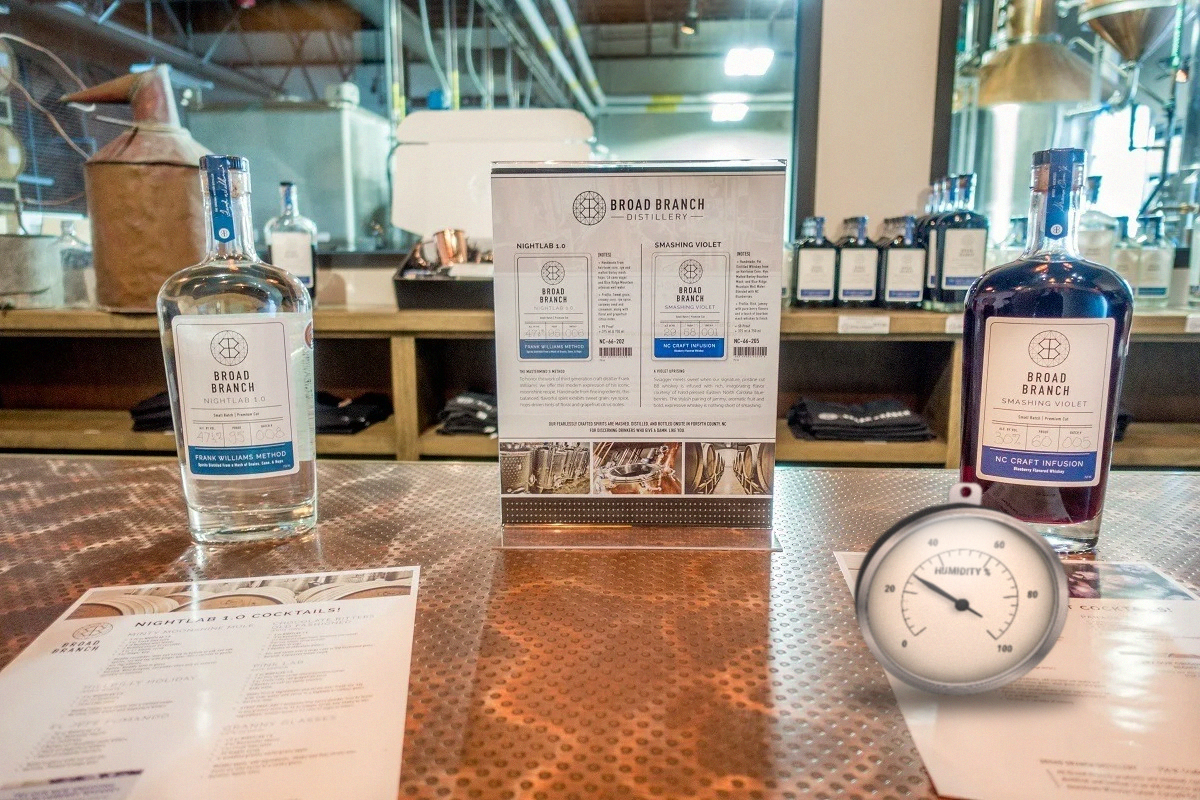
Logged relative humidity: 28 %
